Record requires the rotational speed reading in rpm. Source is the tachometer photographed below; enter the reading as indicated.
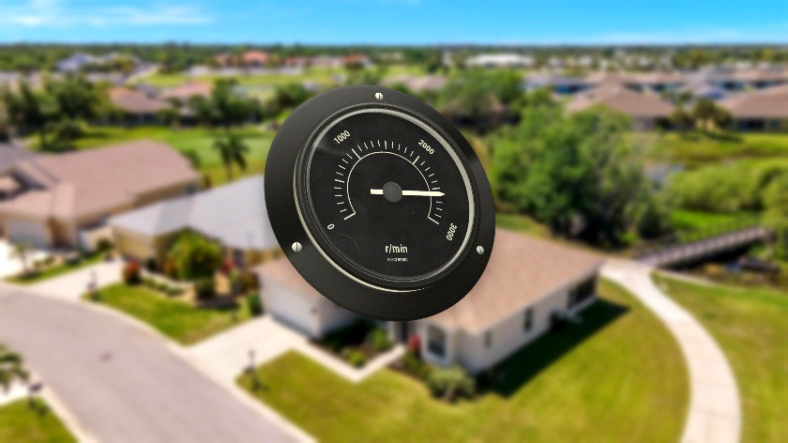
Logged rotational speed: 2600 rpm
